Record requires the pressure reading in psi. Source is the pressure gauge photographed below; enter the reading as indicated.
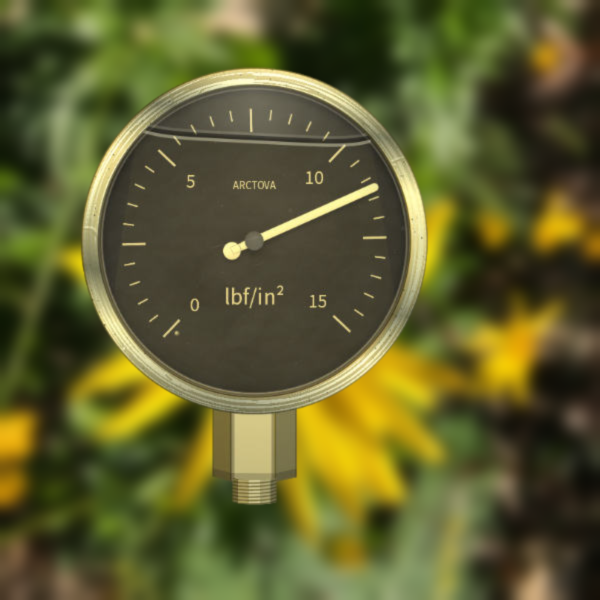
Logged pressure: 11.25 psi
